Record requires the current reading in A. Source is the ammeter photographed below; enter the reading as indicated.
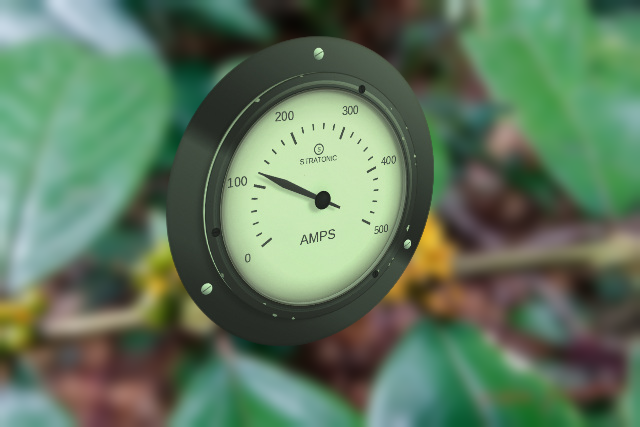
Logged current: 120 A
